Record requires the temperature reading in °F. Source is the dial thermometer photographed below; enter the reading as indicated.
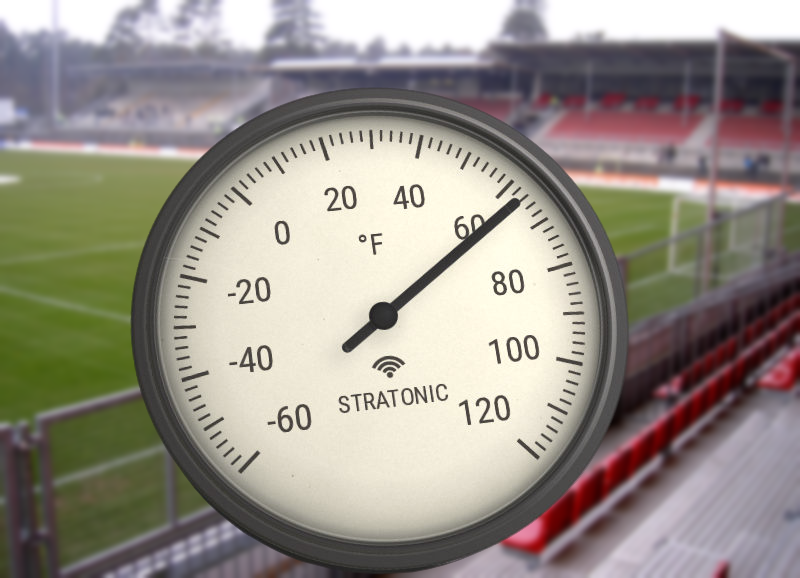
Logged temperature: 64 °F
